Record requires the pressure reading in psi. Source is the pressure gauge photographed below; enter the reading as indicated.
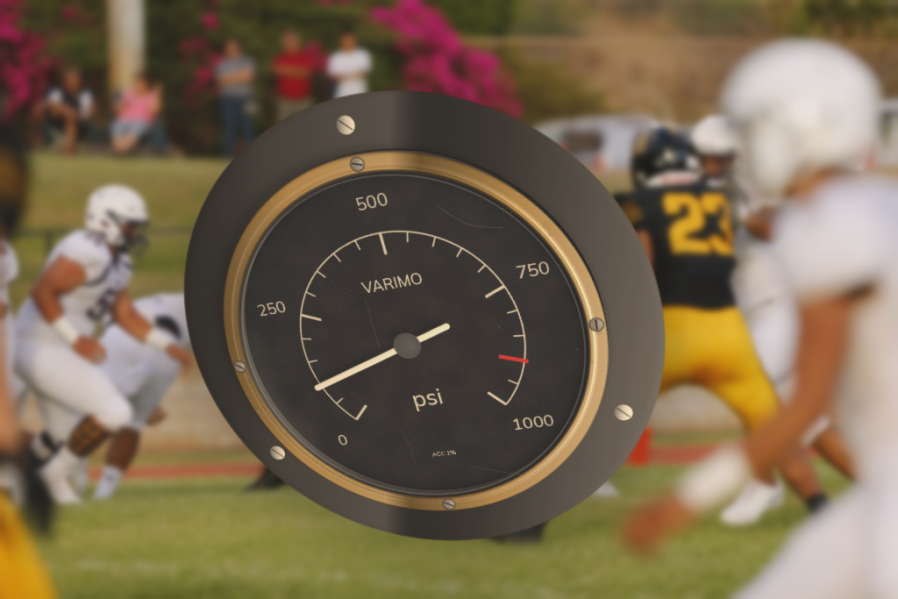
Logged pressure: 100 psi
